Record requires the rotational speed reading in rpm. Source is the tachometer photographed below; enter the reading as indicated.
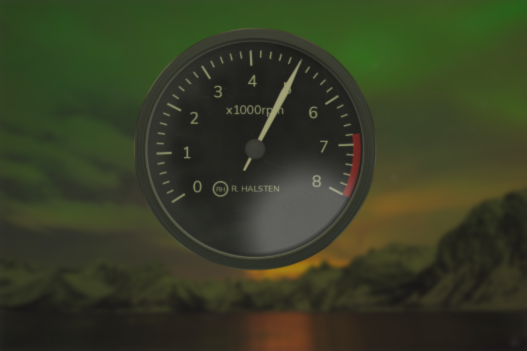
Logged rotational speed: 5000 rpm
